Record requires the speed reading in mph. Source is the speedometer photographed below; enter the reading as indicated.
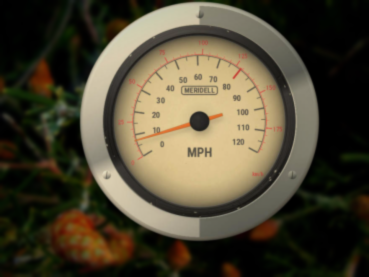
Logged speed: 7.5 mph
